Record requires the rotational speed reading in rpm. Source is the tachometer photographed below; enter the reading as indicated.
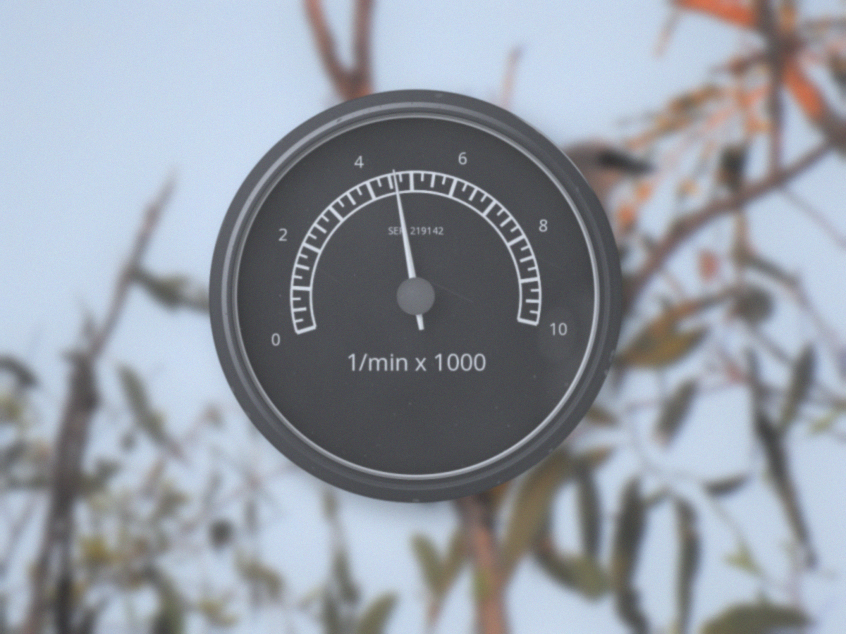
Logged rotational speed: 4625 rpm
